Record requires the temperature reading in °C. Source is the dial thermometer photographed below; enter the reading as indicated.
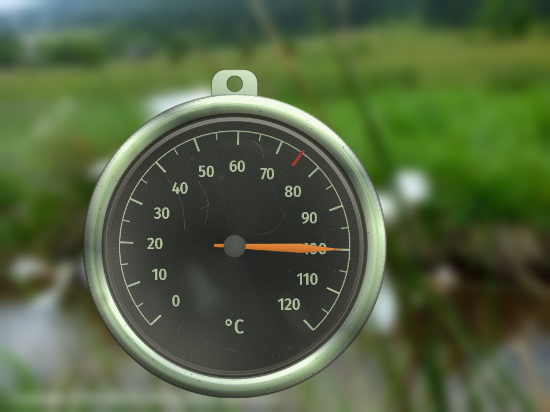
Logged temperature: 100 °C
